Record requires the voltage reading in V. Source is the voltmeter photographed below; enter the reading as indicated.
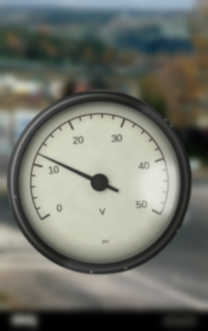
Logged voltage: 12 V
